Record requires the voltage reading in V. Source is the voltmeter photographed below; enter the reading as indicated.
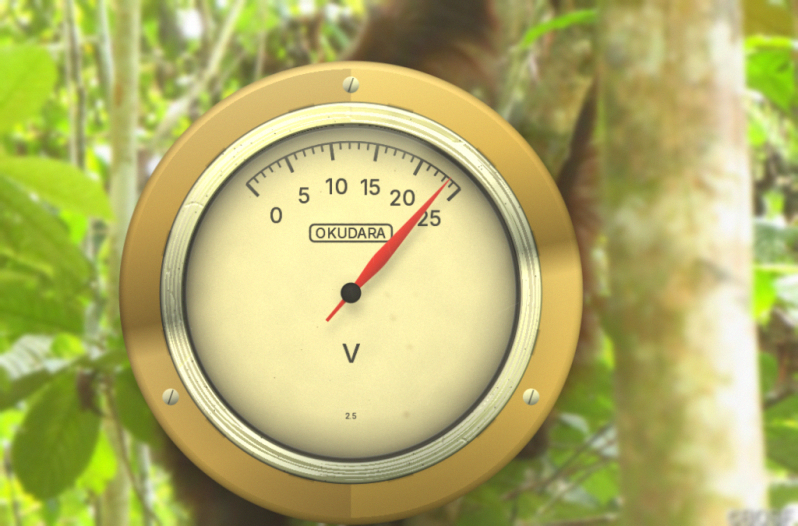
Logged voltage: 23.5 V
